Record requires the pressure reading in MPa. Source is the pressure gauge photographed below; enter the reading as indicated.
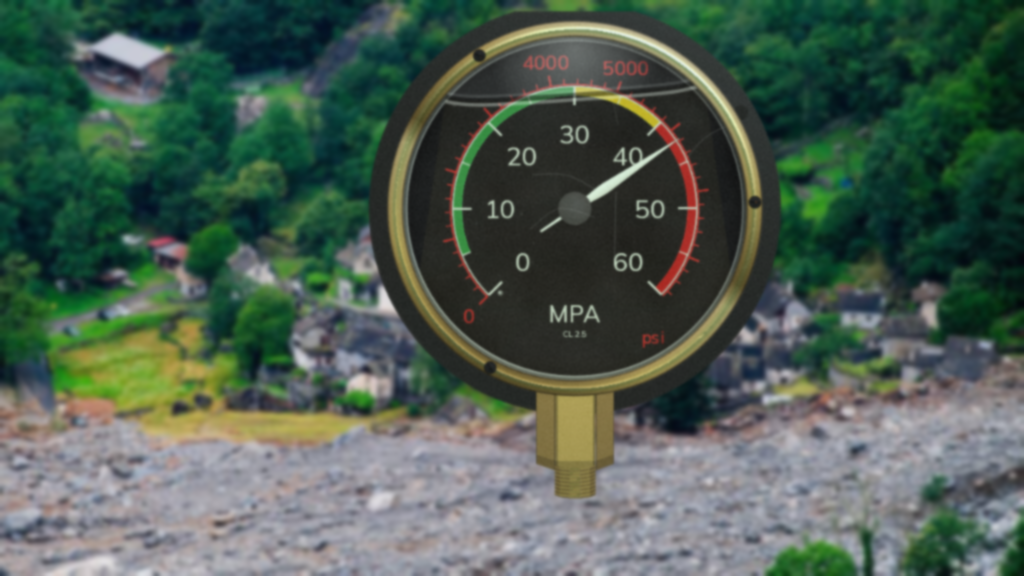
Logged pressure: 42.5 MPa
